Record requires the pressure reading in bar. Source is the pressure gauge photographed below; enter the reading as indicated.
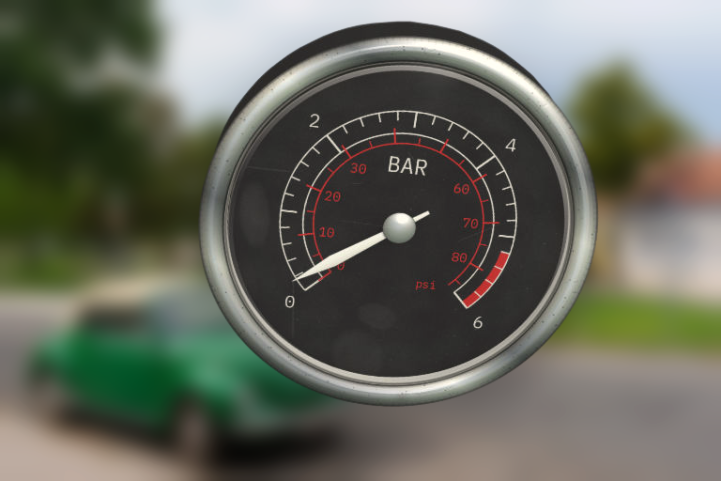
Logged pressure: 0.2 bar
